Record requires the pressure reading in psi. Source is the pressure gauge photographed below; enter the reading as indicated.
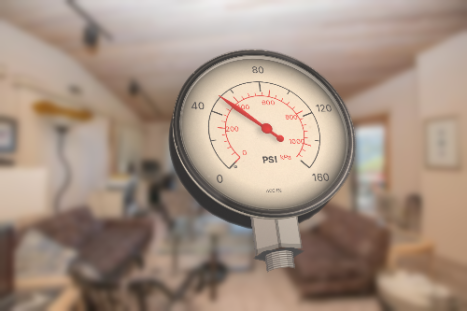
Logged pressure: 50 psi
